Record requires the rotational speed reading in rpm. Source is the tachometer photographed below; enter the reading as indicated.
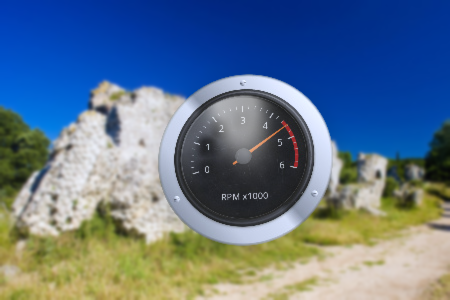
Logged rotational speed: 4600 rpm
